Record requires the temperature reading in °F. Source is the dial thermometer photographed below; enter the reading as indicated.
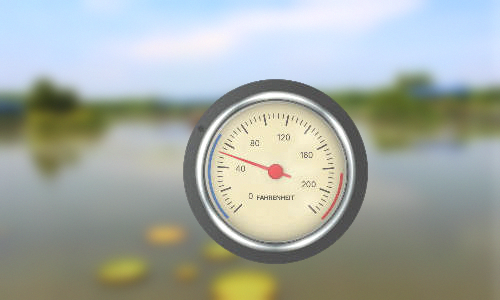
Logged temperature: 52 °F
